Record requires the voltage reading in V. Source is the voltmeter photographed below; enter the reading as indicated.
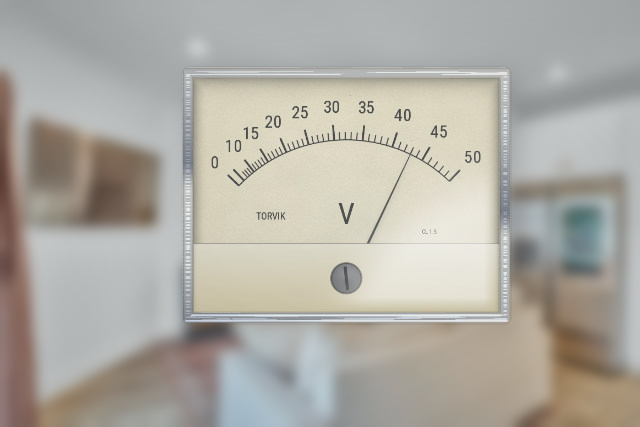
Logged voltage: 43 V
